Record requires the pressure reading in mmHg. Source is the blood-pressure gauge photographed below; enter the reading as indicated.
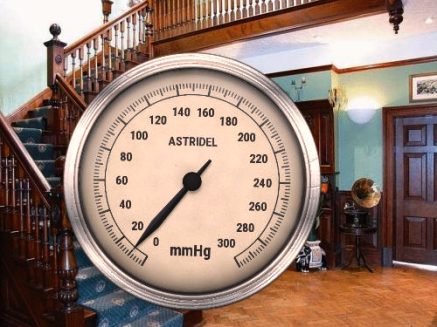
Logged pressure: 10 mmHg
